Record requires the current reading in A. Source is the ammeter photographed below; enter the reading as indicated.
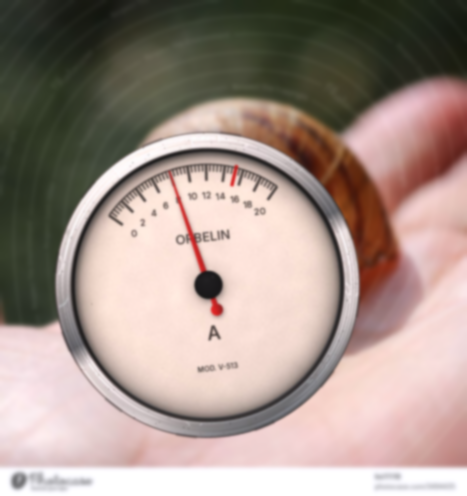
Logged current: 8 A
